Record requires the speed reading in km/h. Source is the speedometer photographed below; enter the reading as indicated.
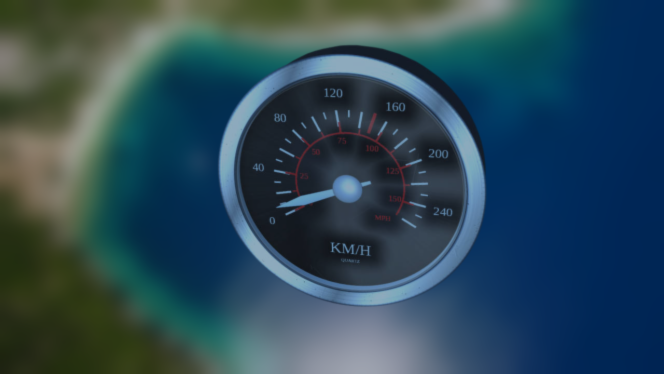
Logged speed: 10 km/h
